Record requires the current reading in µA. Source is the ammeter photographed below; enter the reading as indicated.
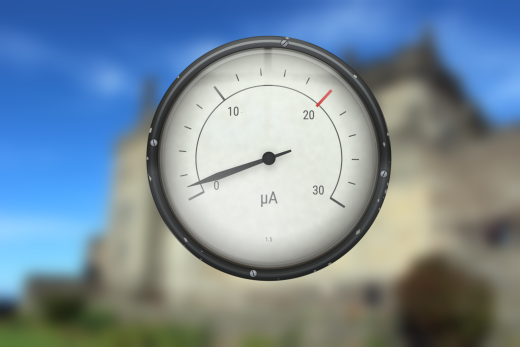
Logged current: 1 µA
